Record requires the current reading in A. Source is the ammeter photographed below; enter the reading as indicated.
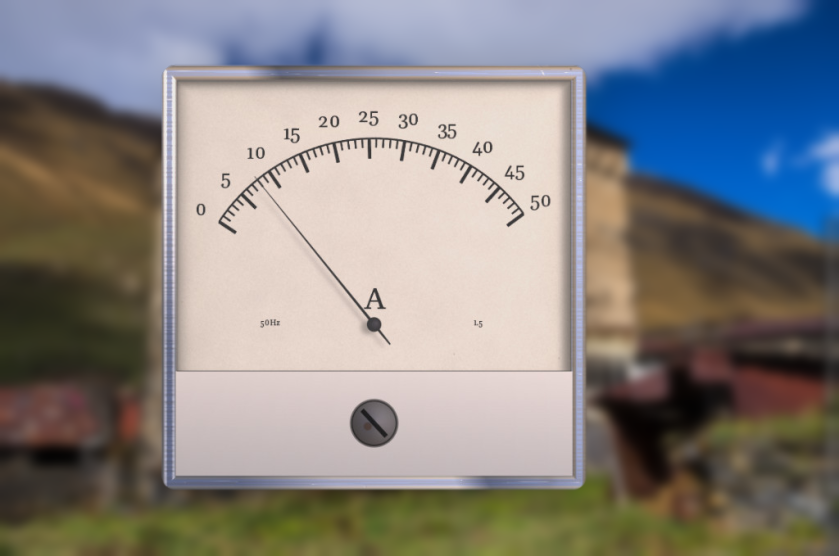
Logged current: 8 A
